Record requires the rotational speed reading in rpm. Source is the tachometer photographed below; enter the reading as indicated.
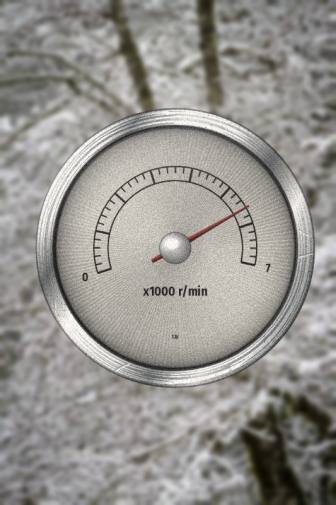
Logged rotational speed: 5600 rpm
